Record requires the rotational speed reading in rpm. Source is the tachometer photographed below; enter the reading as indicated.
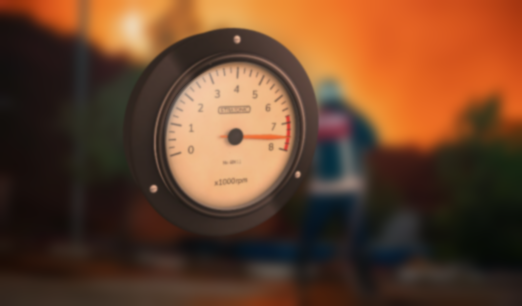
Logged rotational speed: 7500 rpm
